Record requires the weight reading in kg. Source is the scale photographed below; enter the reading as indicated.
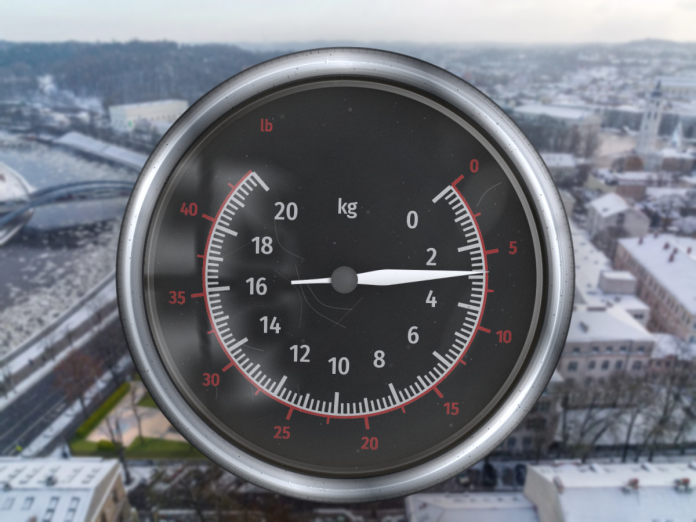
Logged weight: 2.8 kg
